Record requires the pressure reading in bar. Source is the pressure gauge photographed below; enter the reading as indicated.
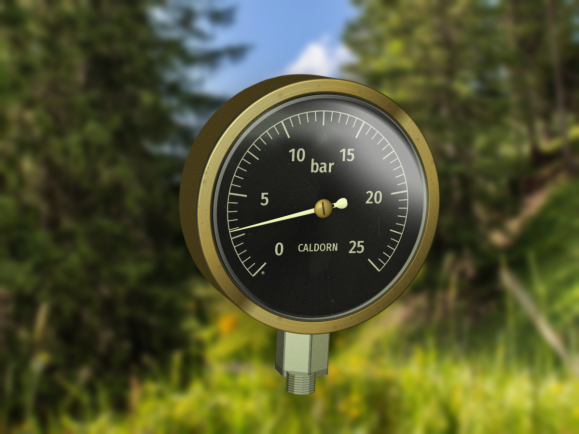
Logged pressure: 3 bar
